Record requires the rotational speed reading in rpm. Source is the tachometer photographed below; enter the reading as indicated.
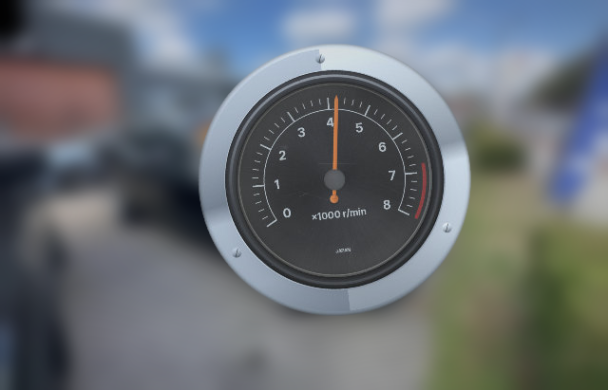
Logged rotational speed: 4200 rpm
